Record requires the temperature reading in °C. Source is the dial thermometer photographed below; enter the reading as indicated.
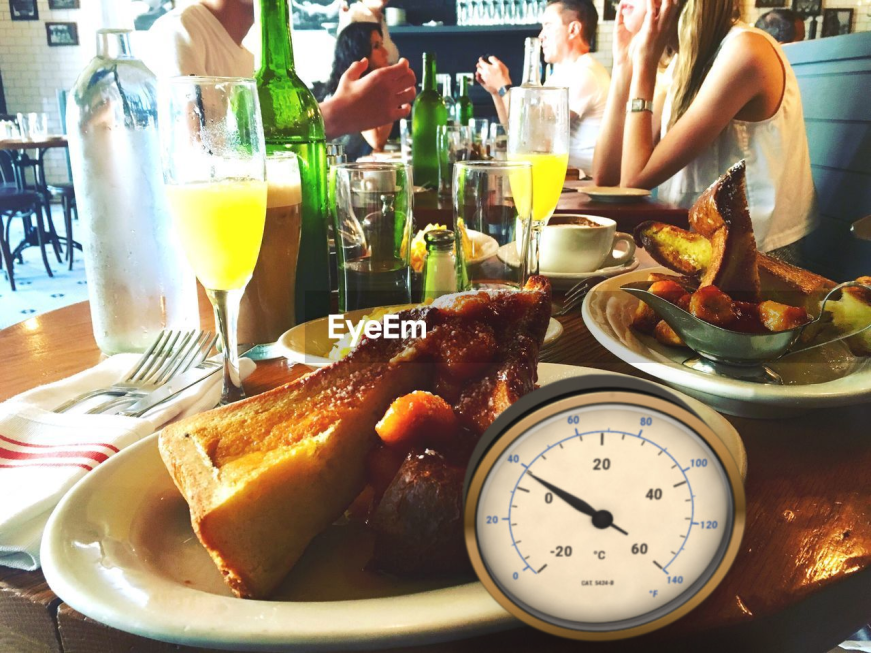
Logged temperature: 4 °C
